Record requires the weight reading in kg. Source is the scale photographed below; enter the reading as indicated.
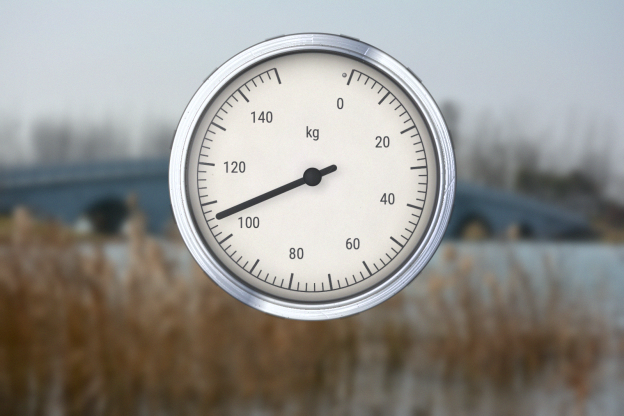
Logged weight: 106 kg
